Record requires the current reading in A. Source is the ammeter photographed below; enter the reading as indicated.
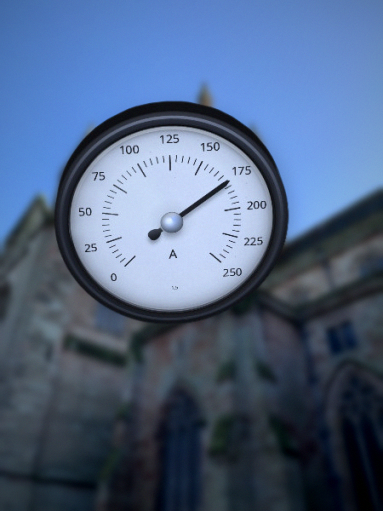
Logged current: 175 A
